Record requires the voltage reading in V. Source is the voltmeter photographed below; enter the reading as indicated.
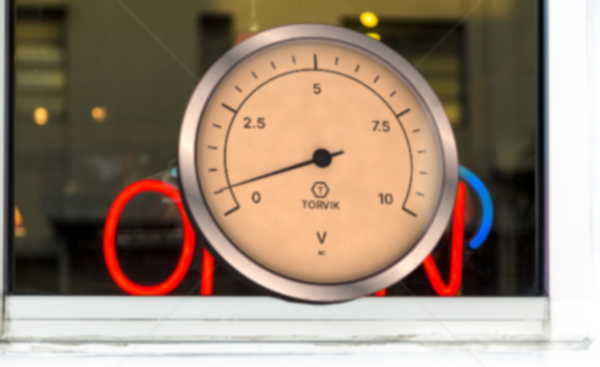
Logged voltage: 0.5 V
